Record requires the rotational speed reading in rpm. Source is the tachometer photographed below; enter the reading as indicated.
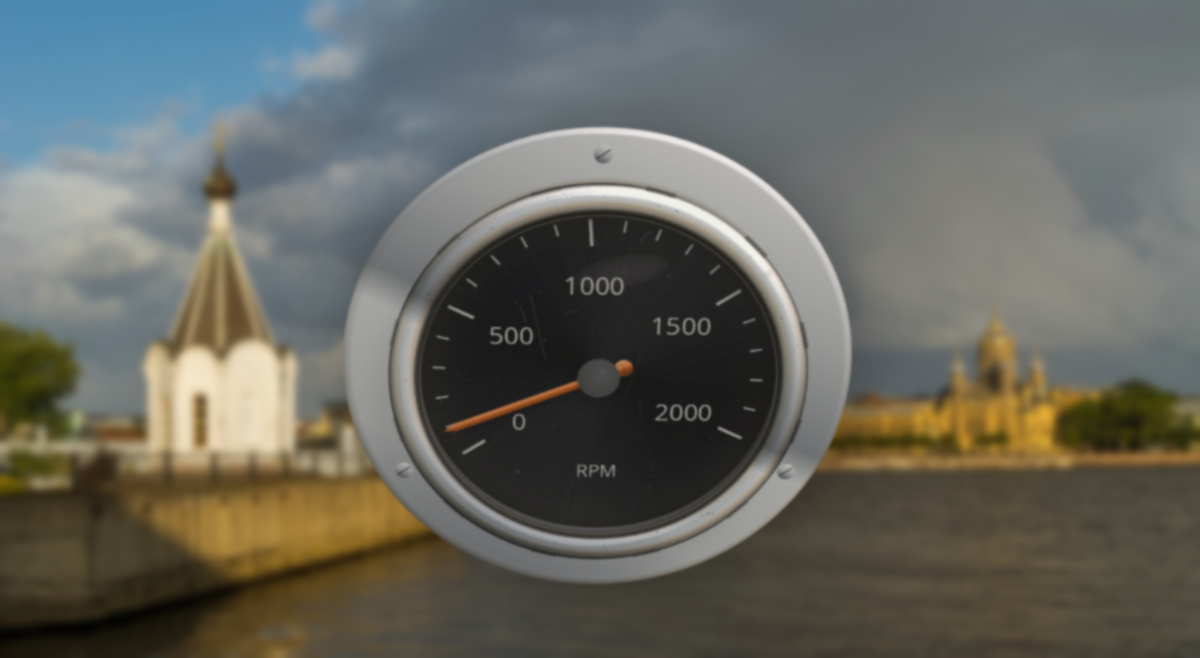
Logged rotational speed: 100 rpm
